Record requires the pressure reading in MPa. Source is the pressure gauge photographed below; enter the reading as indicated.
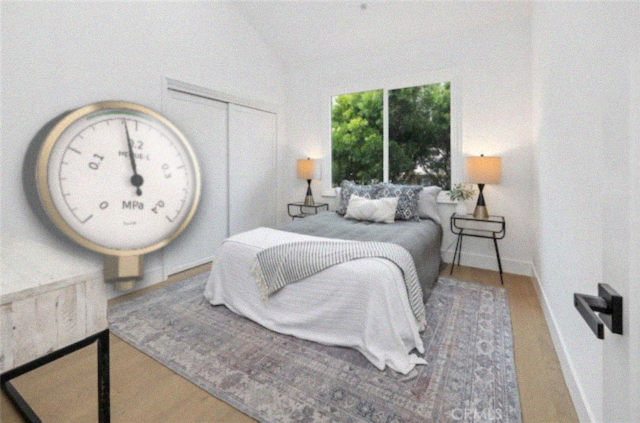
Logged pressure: 0.18 MPa
